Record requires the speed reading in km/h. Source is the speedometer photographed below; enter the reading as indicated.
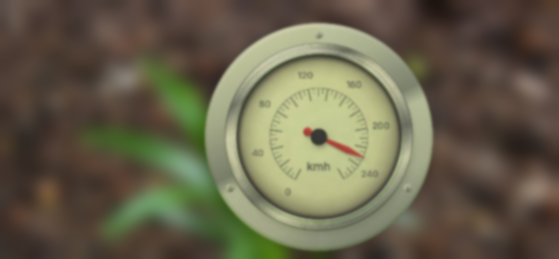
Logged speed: 230 km/h
